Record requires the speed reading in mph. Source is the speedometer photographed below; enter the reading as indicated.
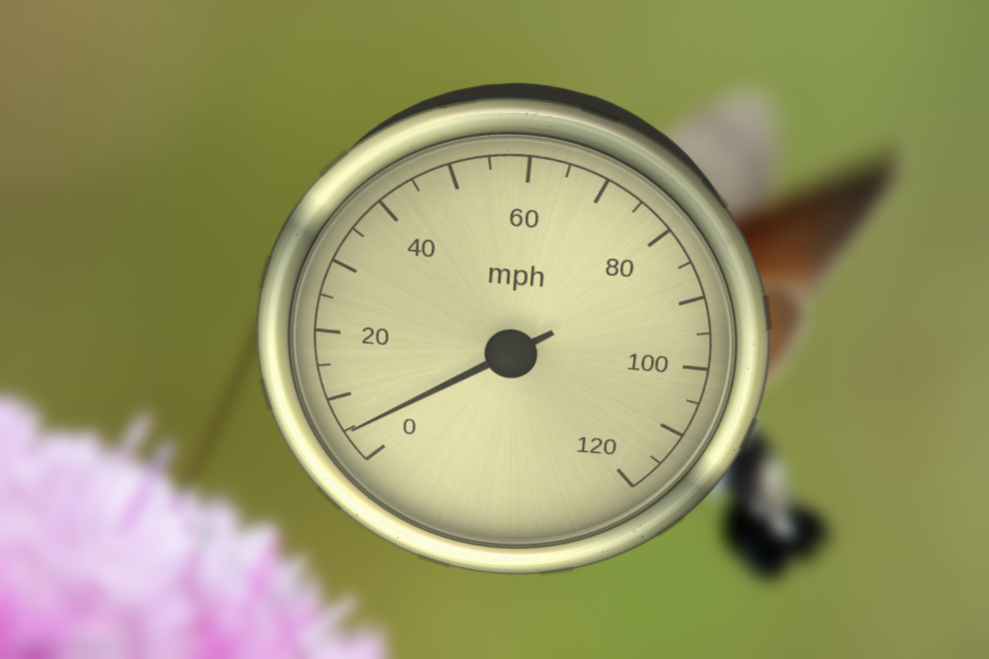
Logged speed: 5 mph
